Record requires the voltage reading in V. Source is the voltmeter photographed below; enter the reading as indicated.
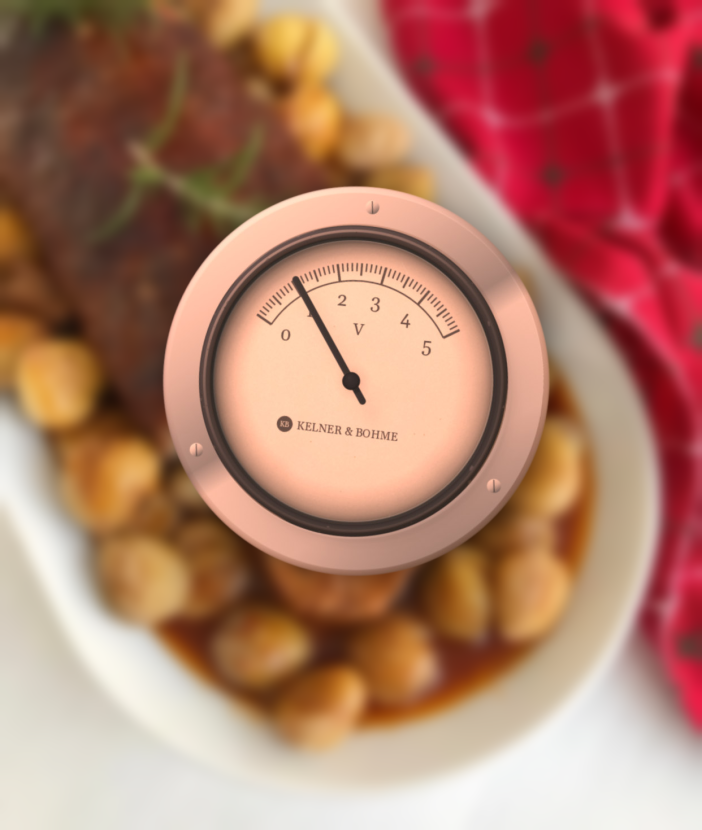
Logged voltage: 1.1 V
